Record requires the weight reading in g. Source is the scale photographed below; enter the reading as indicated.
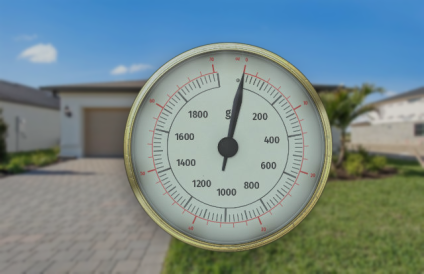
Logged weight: 0 g
